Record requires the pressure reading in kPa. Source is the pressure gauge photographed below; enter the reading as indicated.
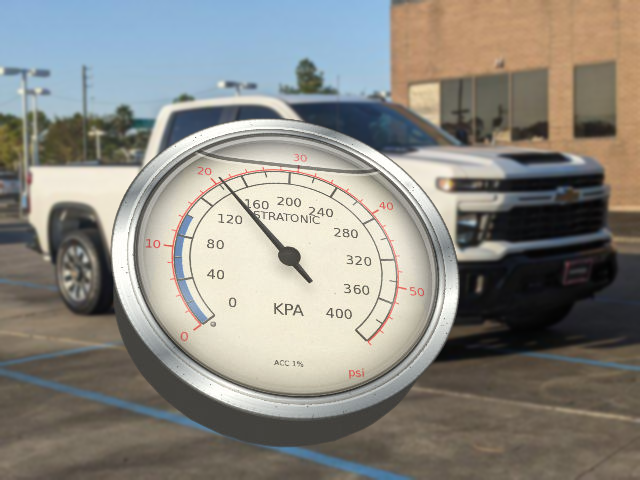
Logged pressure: 140 kPa
